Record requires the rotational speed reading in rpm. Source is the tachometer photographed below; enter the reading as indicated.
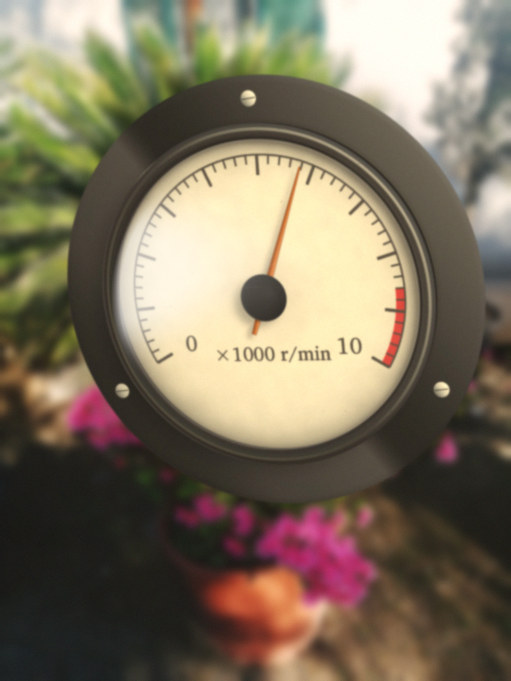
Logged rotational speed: 5800 rpm
